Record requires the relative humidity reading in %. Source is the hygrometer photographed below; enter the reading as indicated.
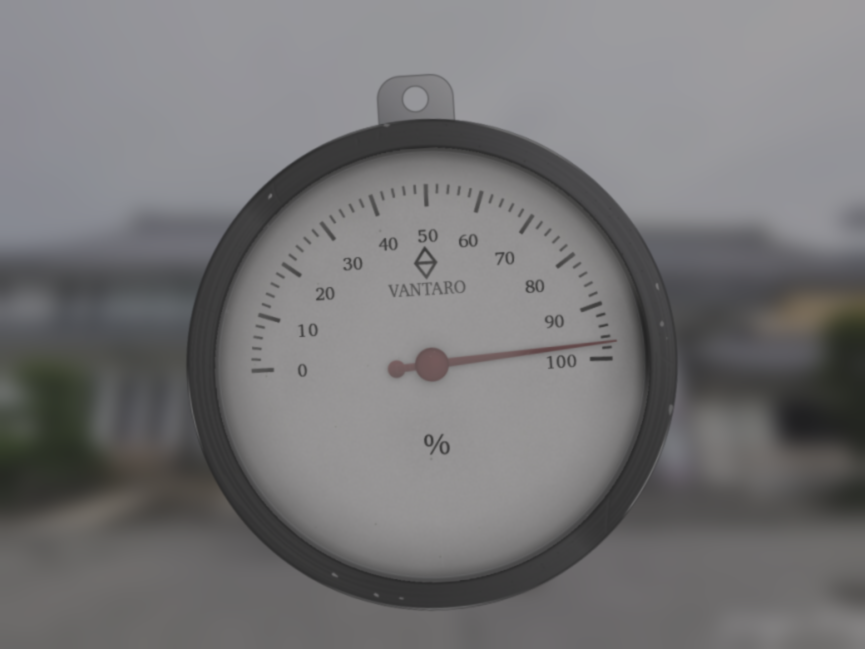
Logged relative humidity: 97 %
